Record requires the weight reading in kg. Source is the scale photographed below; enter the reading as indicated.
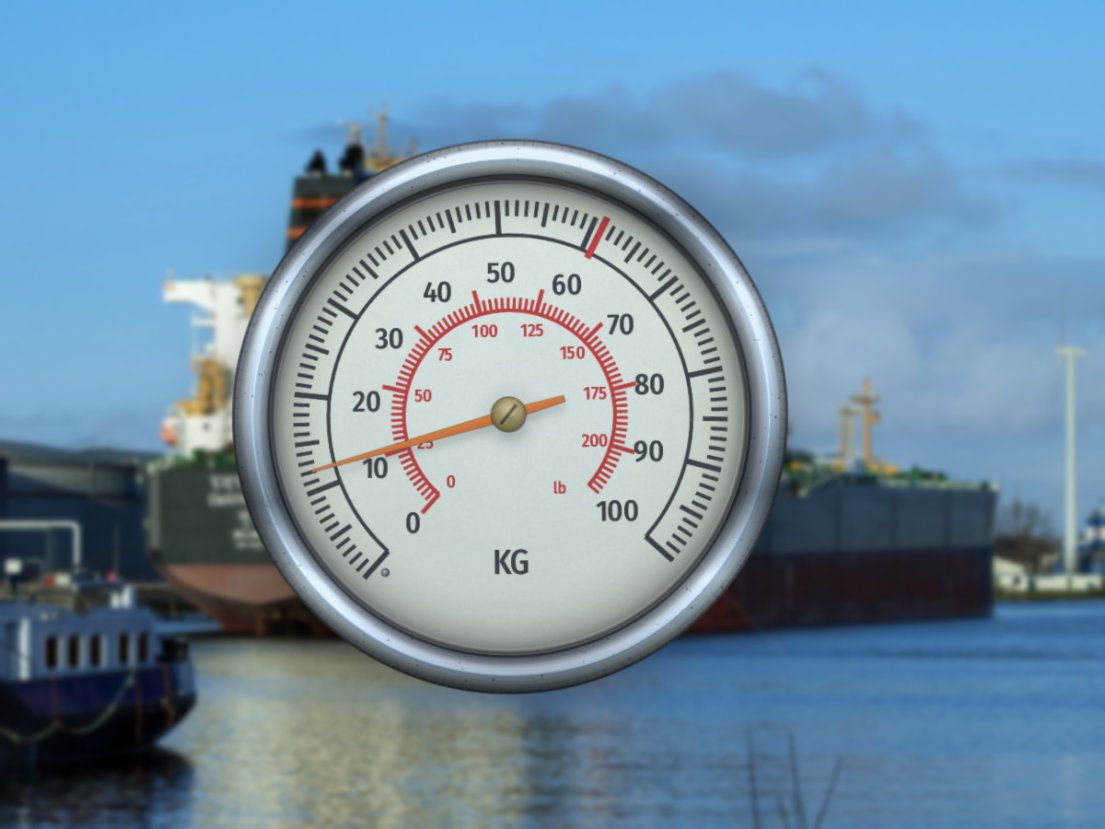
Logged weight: 12 kg
